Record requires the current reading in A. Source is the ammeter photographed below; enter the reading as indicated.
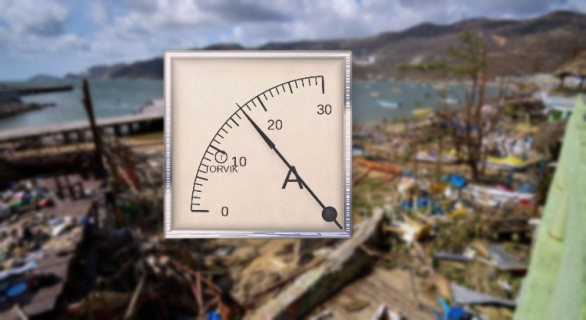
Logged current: 17 A
